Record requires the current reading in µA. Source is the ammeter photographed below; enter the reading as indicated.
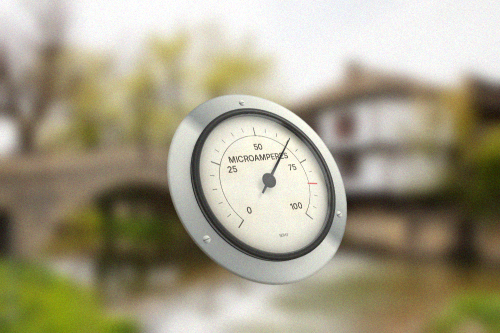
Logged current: 65 µA
